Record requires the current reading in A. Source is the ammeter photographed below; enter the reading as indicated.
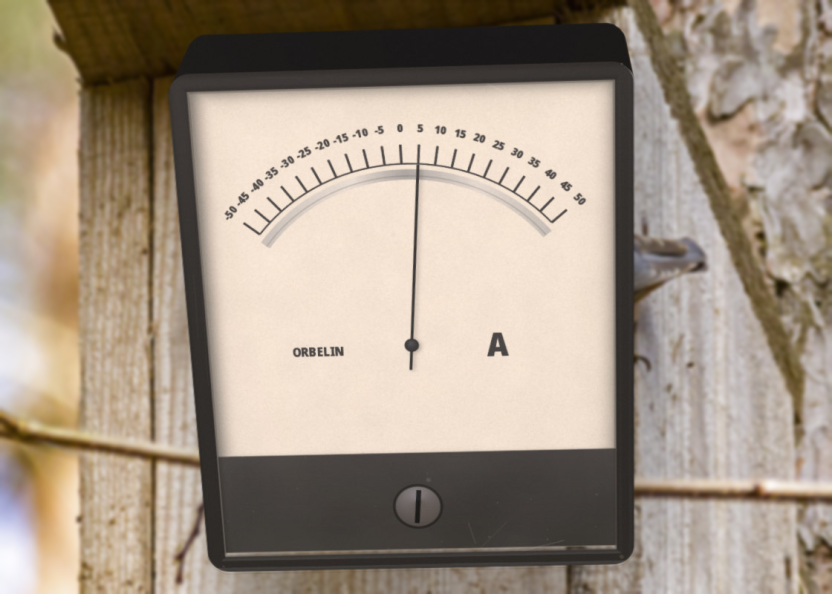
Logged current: 5 A
